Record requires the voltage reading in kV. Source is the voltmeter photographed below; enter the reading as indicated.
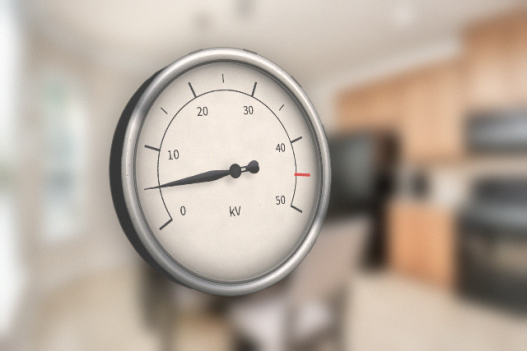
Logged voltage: 5 kV
